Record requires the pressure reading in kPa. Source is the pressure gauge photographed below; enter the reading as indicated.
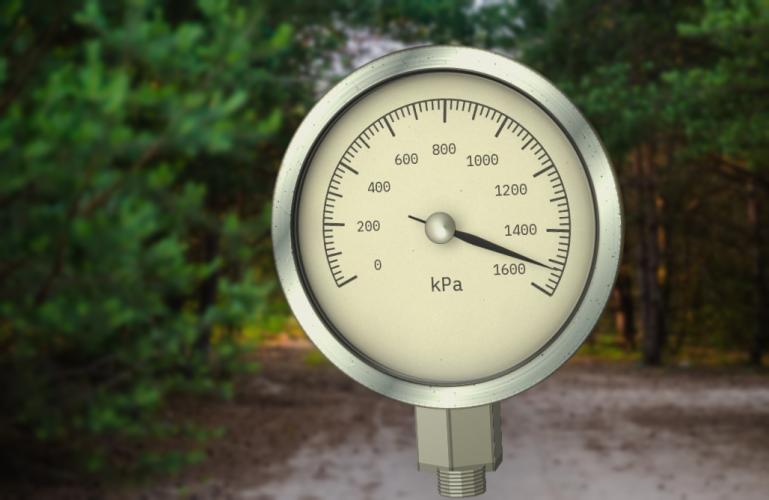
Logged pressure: 1520 kPa
